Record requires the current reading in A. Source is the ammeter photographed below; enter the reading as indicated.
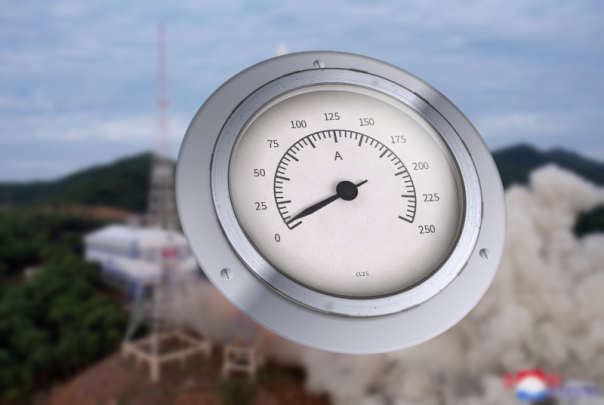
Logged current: 5 A
